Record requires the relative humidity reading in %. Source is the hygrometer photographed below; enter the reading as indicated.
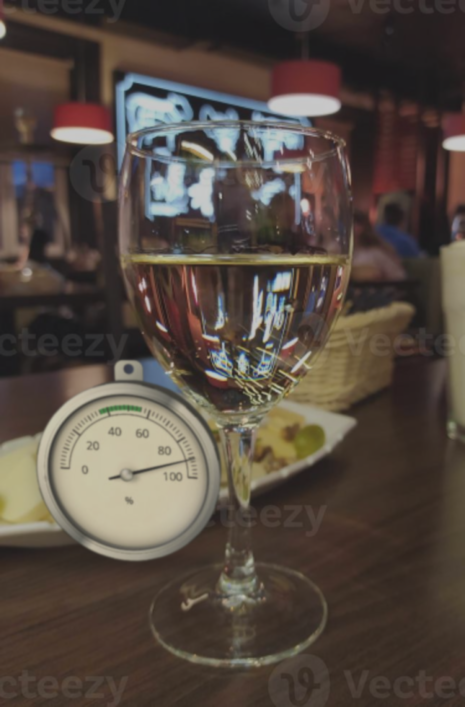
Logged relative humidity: 90 %
